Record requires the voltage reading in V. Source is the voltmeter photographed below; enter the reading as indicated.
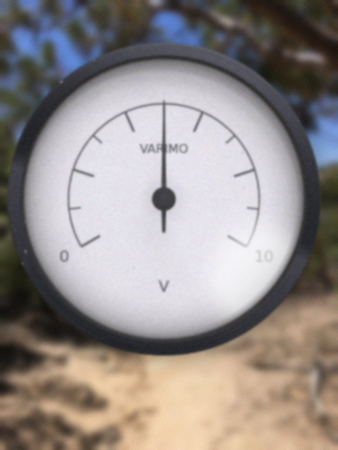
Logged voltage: 5 V
